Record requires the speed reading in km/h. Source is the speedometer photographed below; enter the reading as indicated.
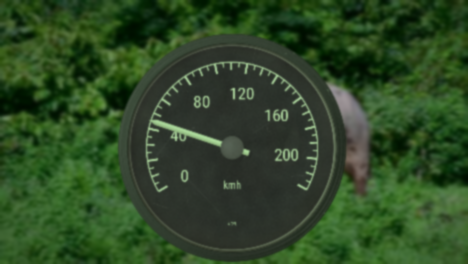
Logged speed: 45 km/h
